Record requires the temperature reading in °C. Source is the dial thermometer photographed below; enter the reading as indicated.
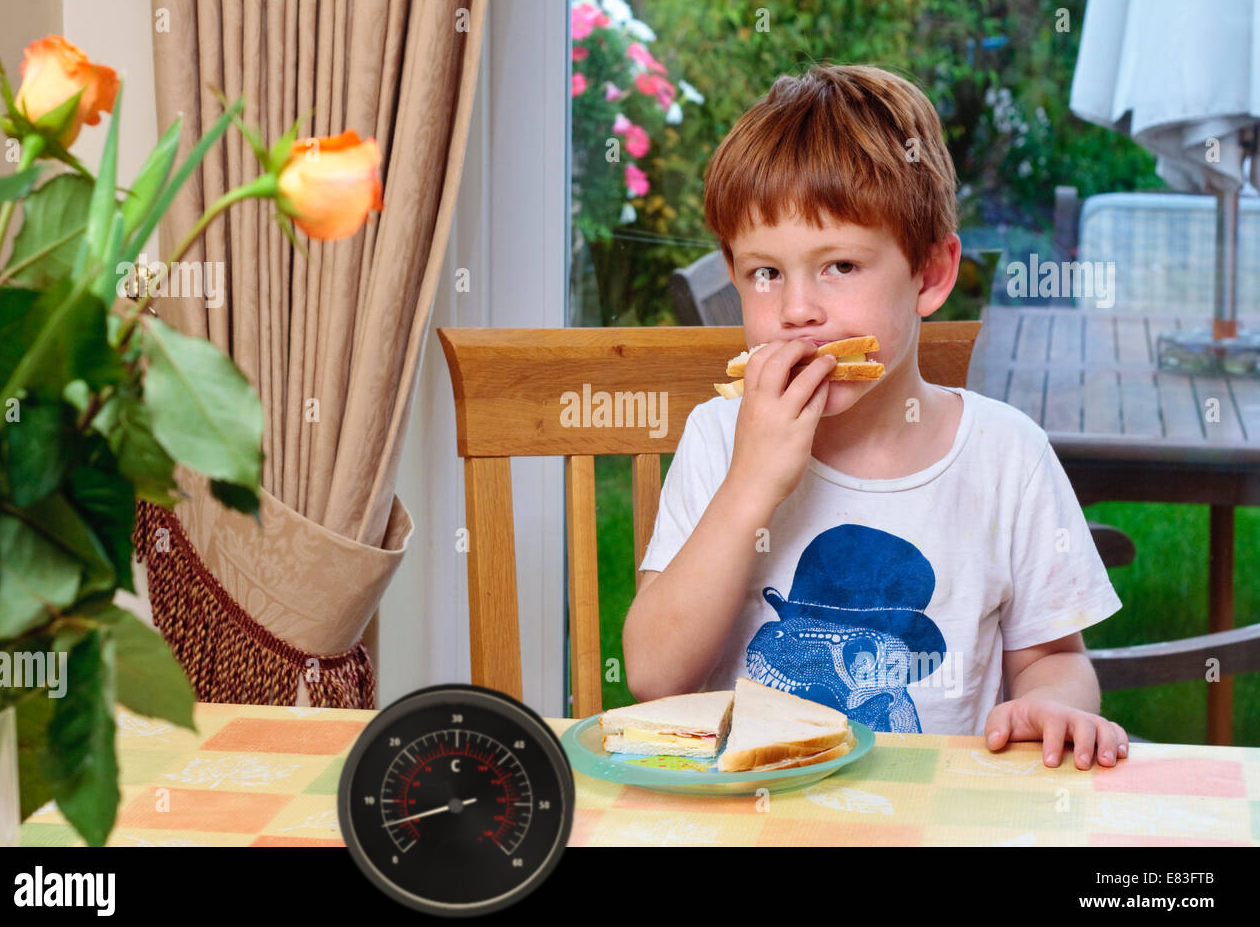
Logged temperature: 6 °C
